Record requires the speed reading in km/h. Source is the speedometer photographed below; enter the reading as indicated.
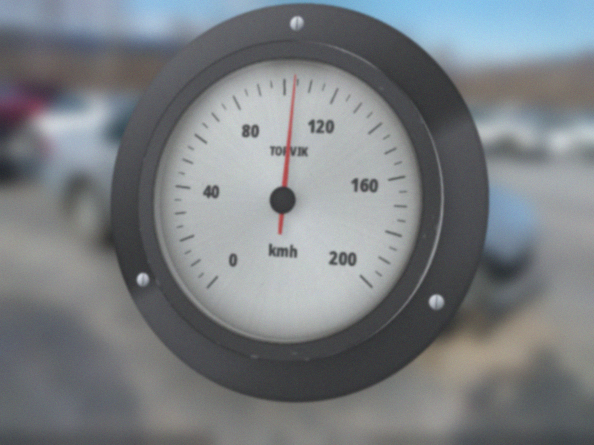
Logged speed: 105 km/h
